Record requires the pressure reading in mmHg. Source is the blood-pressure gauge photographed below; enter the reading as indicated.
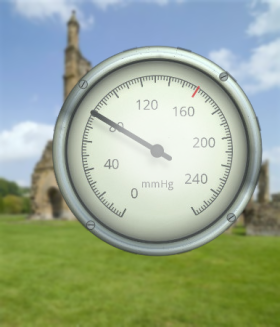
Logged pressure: 80 mmHg
